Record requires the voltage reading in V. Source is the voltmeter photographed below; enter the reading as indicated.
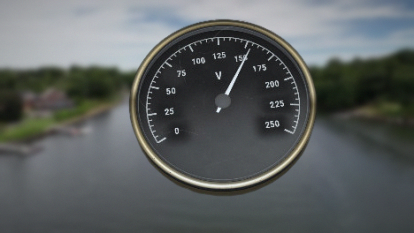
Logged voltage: 155 V
